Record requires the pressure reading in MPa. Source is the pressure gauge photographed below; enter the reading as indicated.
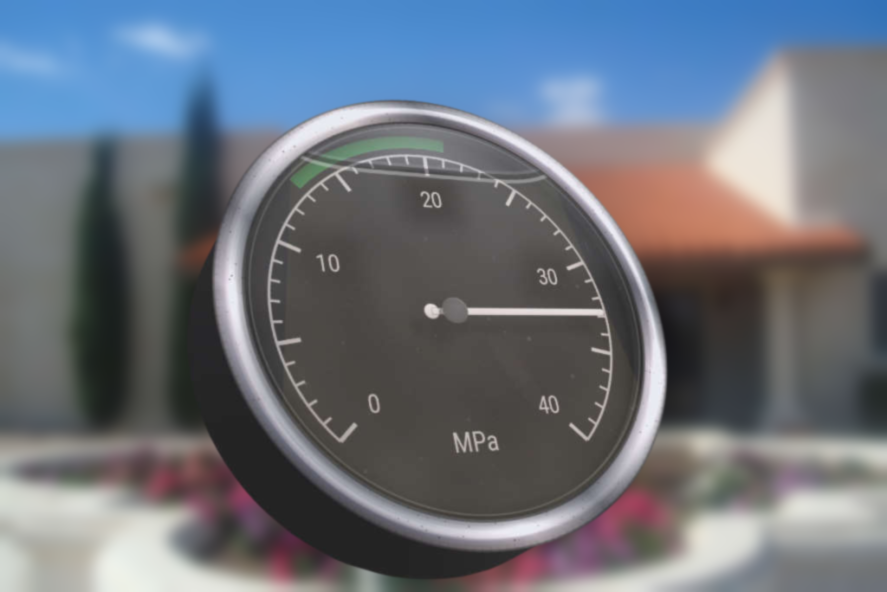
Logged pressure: 33 MPa
